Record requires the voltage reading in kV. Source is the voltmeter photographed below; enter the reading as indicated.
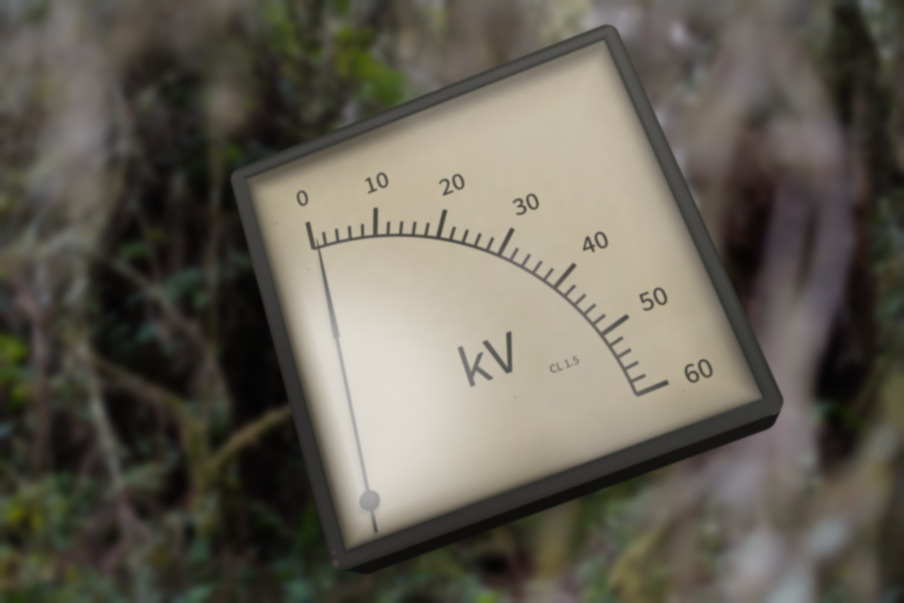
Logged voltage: 1 kV
